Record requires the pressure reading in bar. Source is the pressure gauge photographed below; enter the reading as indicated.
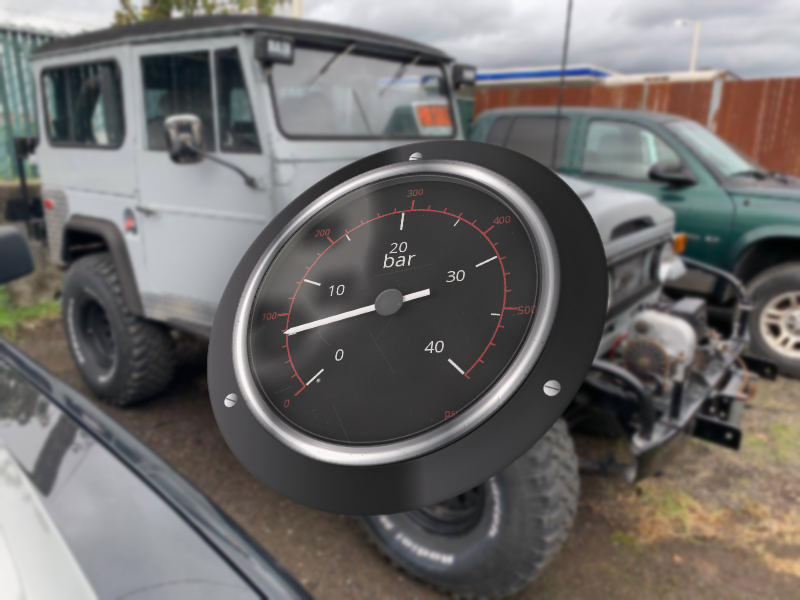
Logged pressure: 5 bar
